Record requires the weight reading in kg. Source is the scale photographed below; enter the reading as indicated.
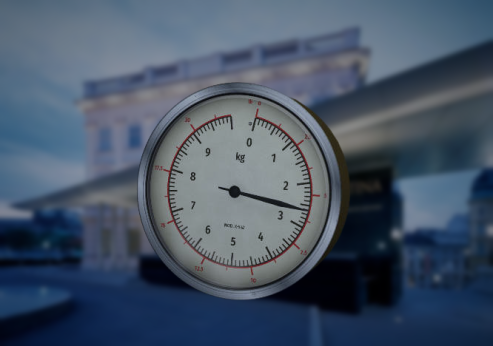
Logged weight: 2.6 kg
